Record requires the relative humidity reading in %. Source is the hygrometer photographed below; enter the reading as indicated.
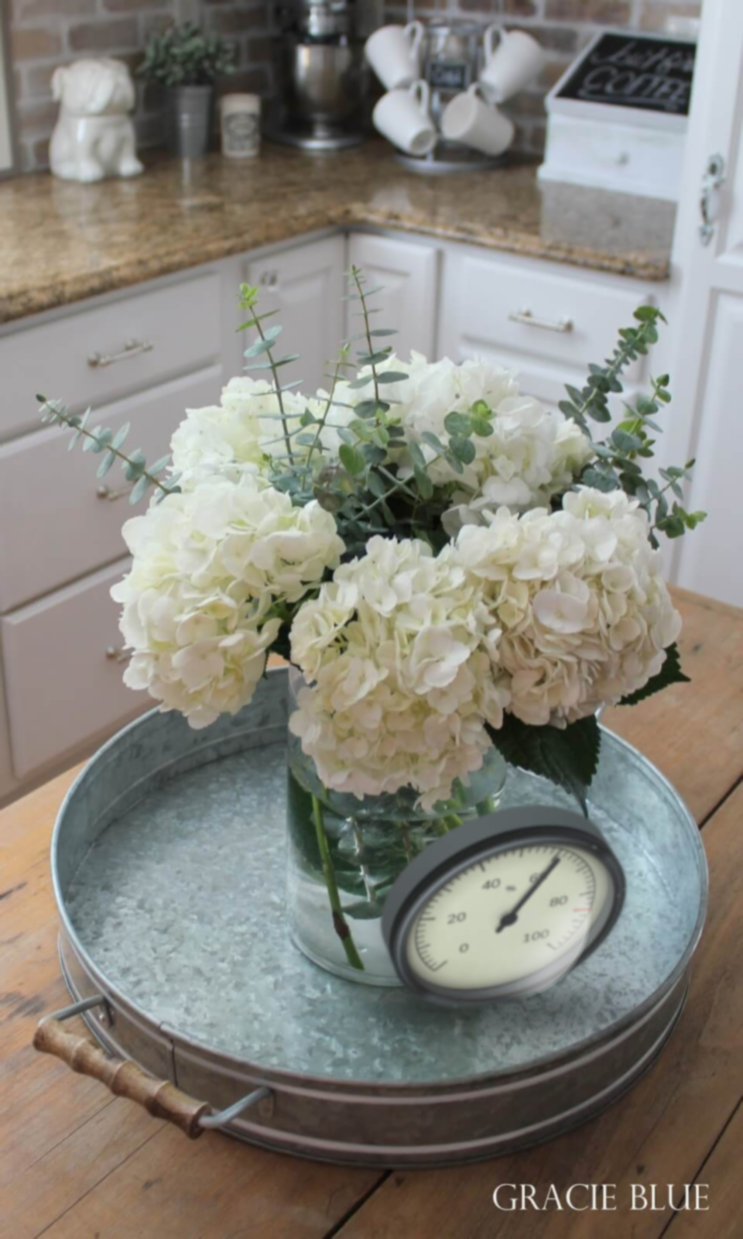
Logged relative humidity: 60 %
